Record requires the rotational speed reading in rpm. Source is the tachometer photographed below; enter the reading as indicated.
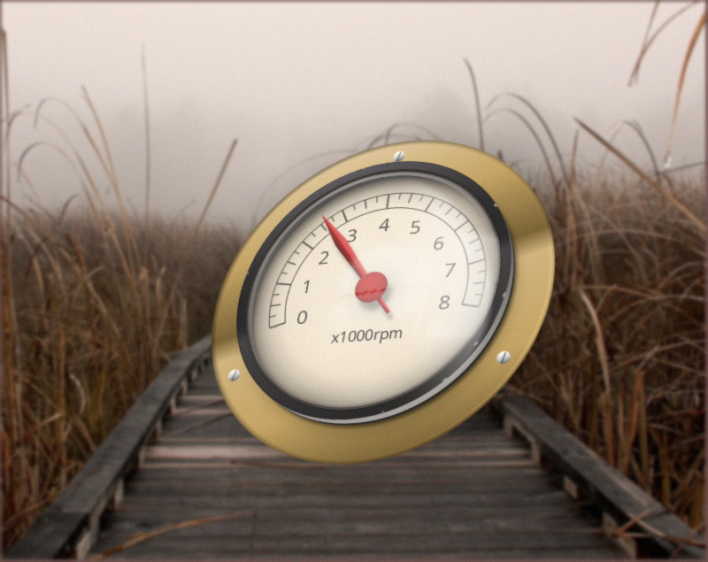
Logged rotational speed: 2625 rpm
